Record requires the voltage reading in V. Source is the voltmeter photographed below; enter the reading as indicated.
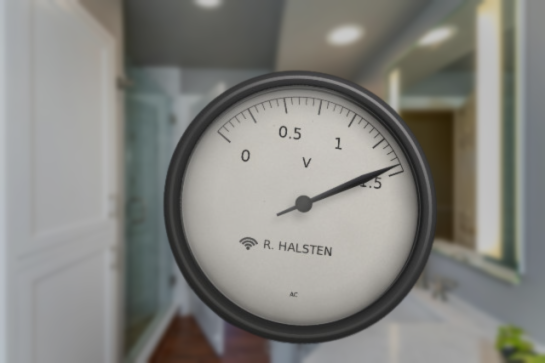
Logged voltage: 1.45 V
